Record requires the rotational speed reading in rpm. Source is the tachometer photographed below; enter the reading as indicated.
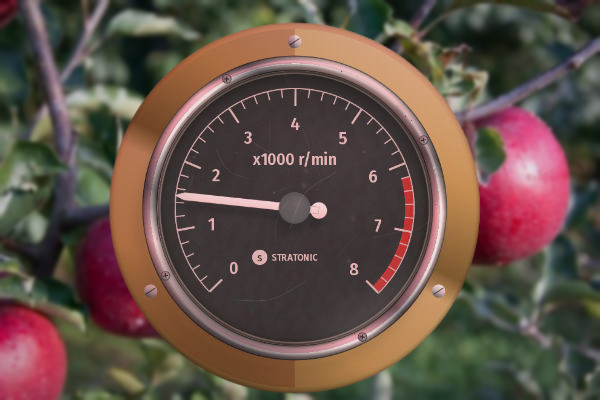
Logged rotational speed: 1500 rpm
